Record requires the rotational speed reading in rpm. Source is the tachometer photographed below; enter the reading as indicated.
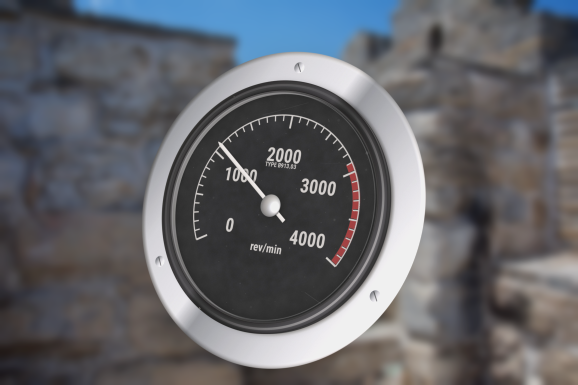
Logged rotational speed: 1100 rpm
